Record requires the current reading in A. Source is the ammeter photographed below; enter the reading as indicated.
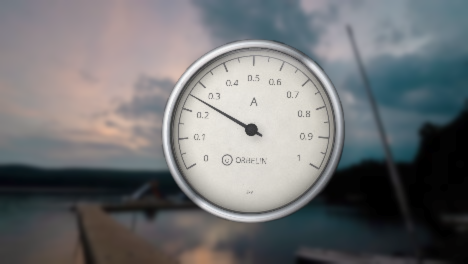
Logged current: 0.25 A
